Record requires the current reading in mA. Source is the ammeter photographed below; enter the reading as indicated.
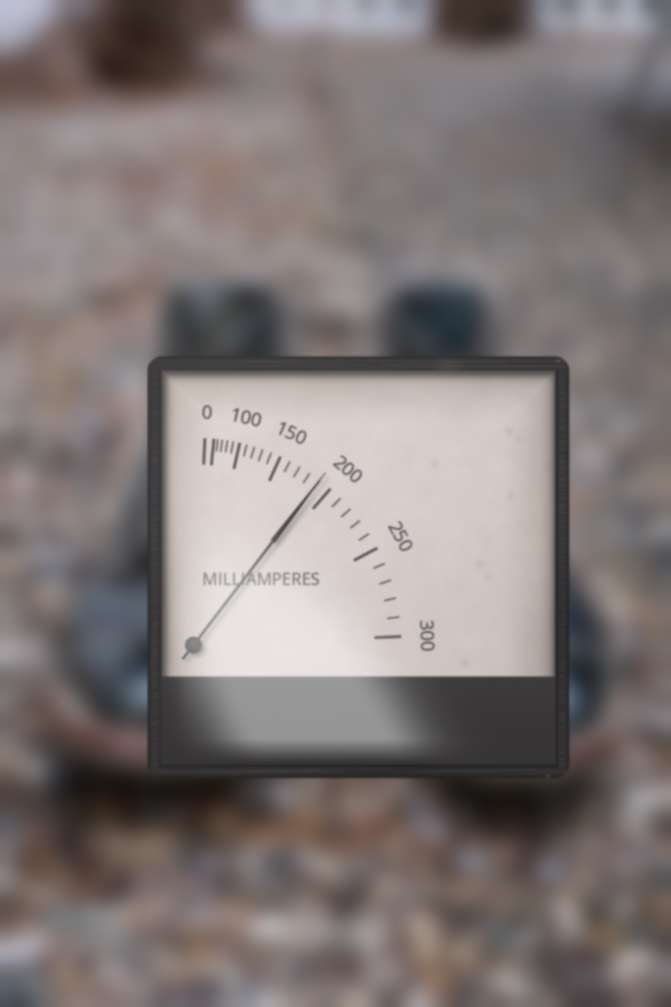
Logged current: 190 mA
